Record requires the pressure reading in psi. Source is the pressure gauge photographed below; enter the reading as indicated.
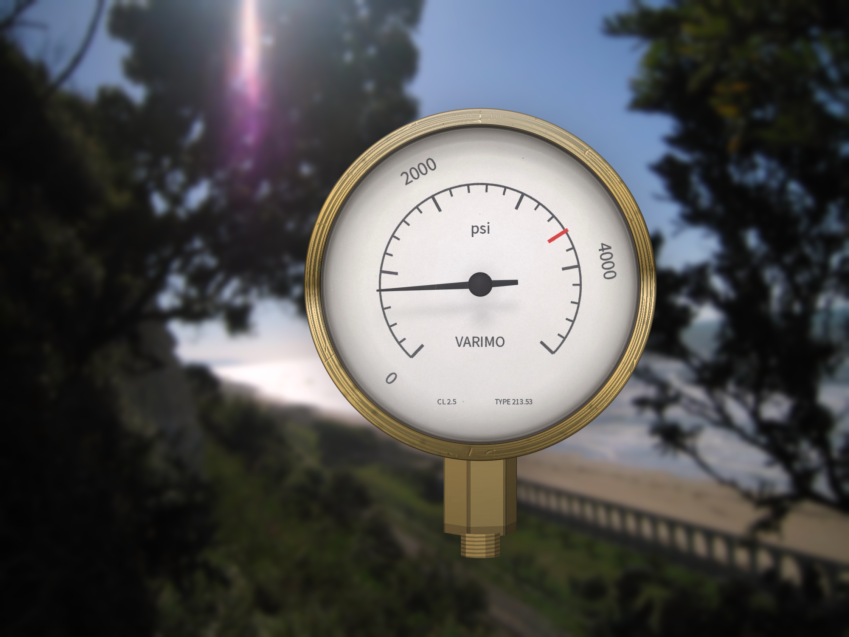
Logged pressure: 800 psi
